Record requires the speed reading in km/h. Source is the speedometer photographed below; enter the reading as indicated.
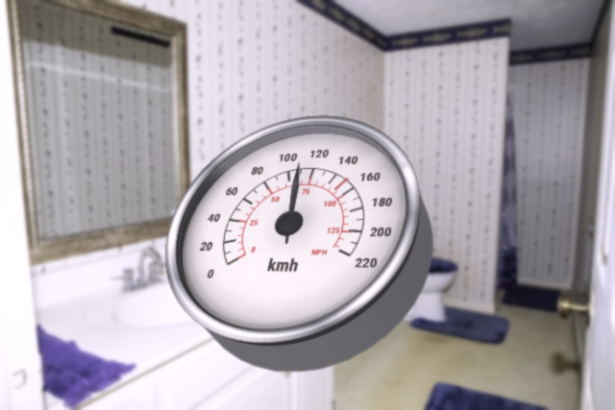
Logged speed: 110 km/h
